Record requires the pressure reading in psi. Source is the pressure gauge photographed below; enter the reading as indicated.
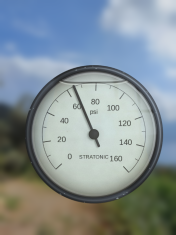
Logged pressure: 65 psi
